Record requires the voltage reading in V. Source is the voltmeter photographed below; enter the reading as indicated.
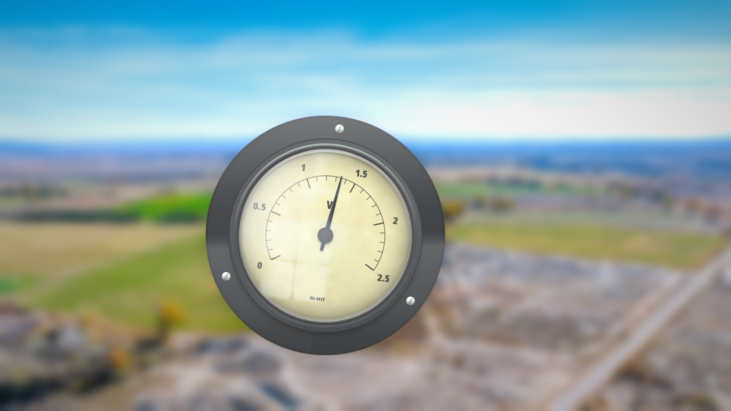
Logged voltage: 1.35 V
